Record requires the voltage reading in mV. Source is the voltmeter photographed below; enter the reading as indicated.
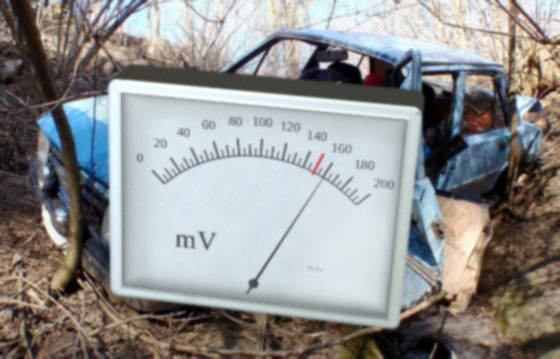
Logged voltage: 160 mV
